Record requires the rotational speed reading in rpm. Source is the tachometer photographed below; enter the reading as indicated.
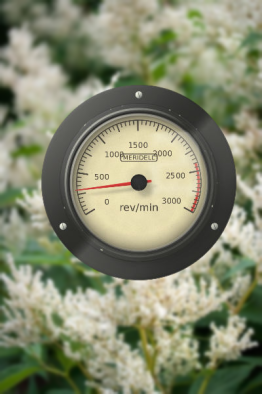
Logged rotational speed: 300 rpm
